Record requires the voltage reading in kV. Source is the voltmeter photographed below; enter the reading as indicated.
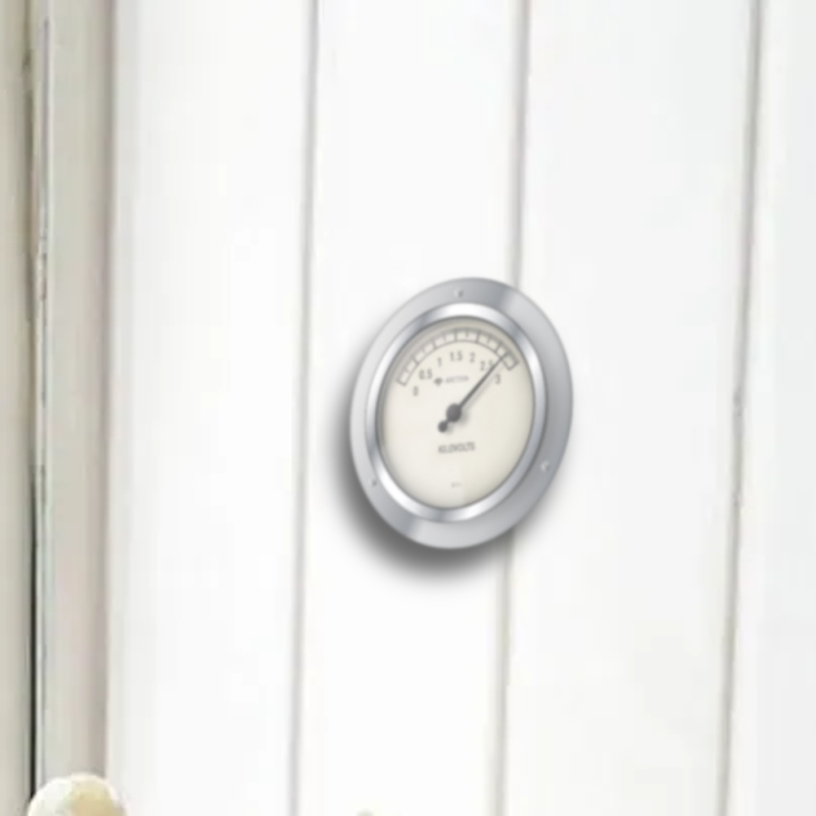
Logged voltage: 2.75 kV
